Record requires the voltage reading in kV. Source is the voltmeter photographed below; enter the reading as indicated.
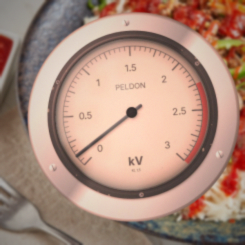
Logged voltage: 0.1 kV
